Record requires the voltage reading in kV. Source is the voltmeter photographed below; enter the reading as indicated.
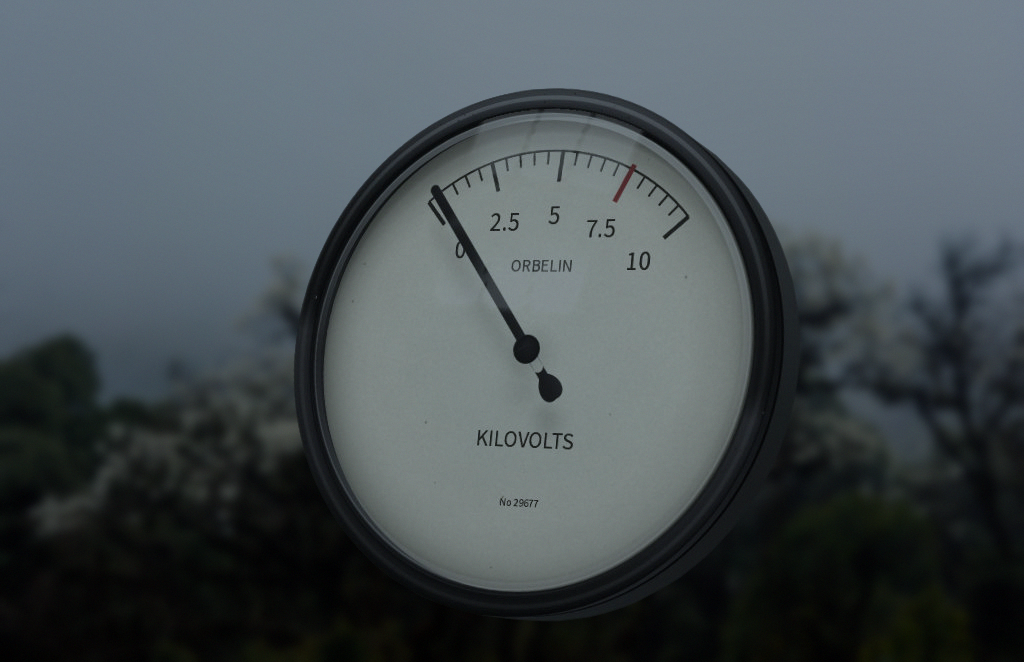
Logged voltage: 0.5 kV
